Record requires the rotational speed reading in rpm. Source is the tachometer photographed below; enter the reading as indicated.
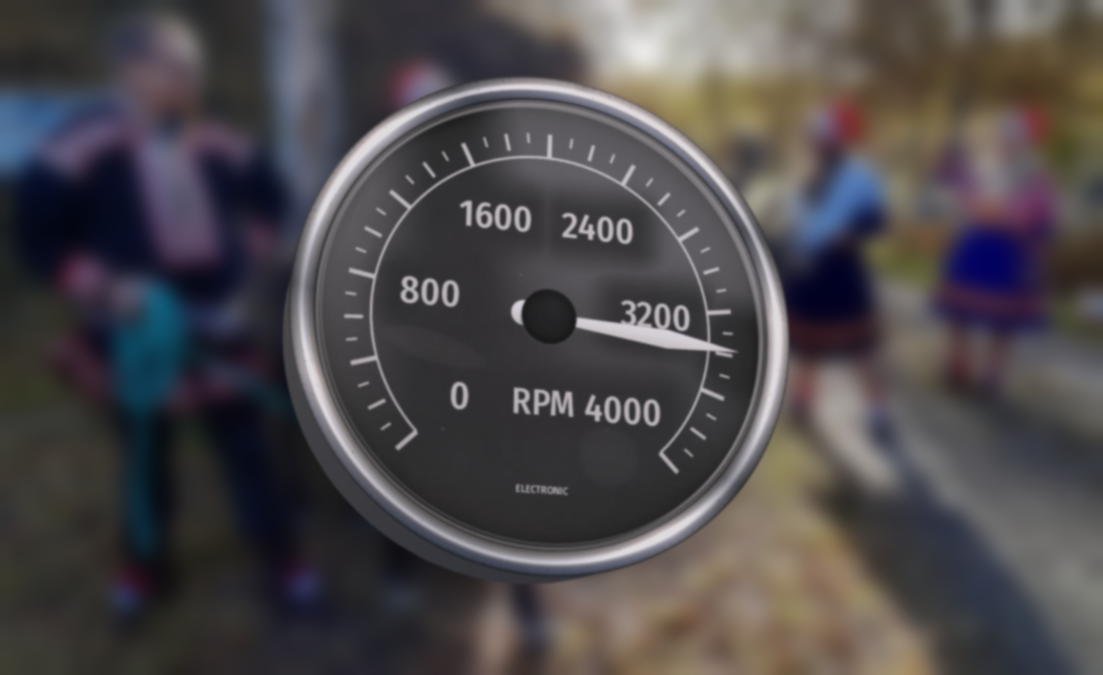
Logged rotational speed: 3400 rpm
